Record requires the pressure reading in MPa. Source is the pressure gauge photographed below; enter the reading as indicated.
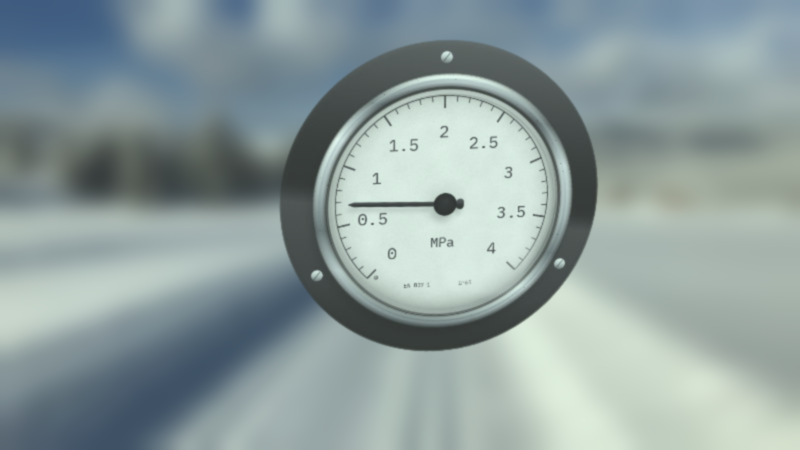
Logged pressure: 0.7 MPa
